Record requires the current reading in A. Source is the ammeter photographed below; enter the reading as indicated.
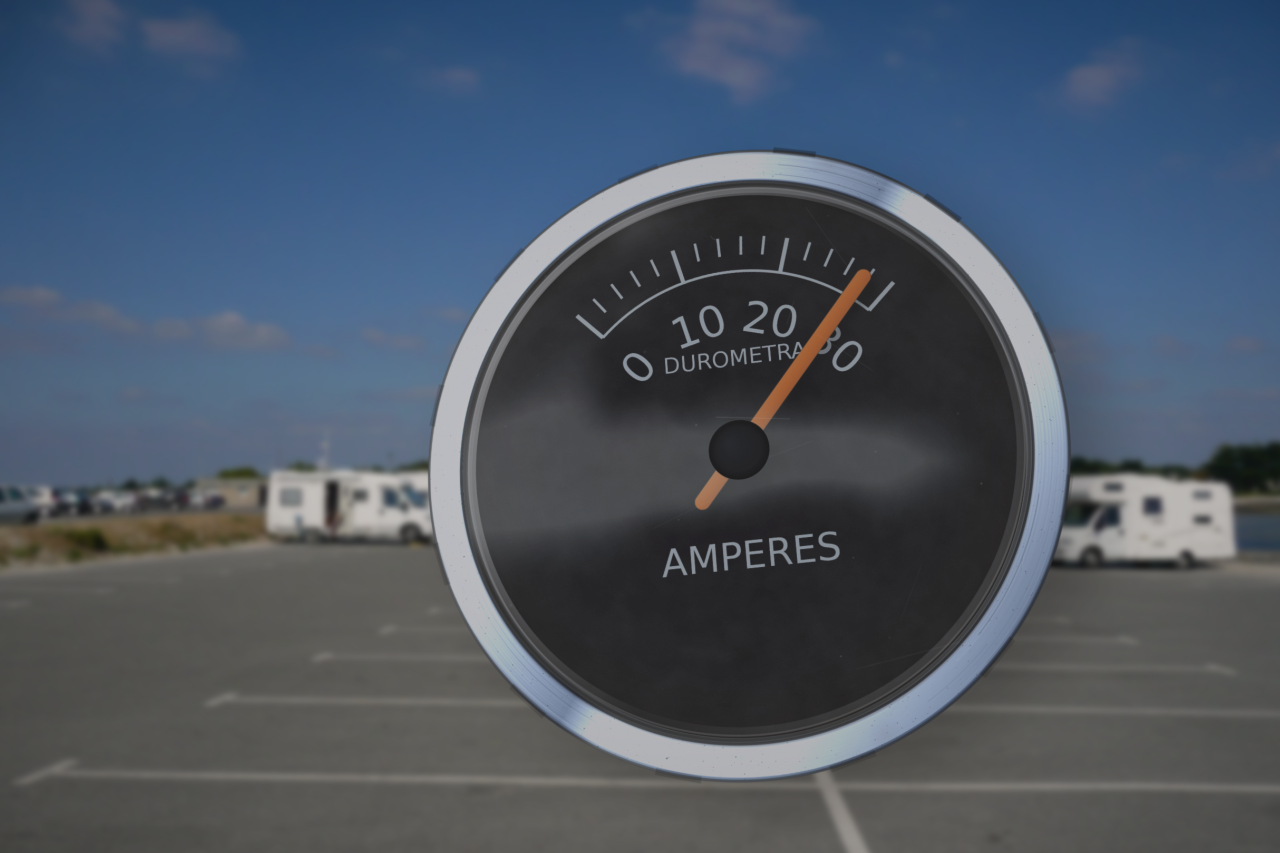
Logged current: 28 A
